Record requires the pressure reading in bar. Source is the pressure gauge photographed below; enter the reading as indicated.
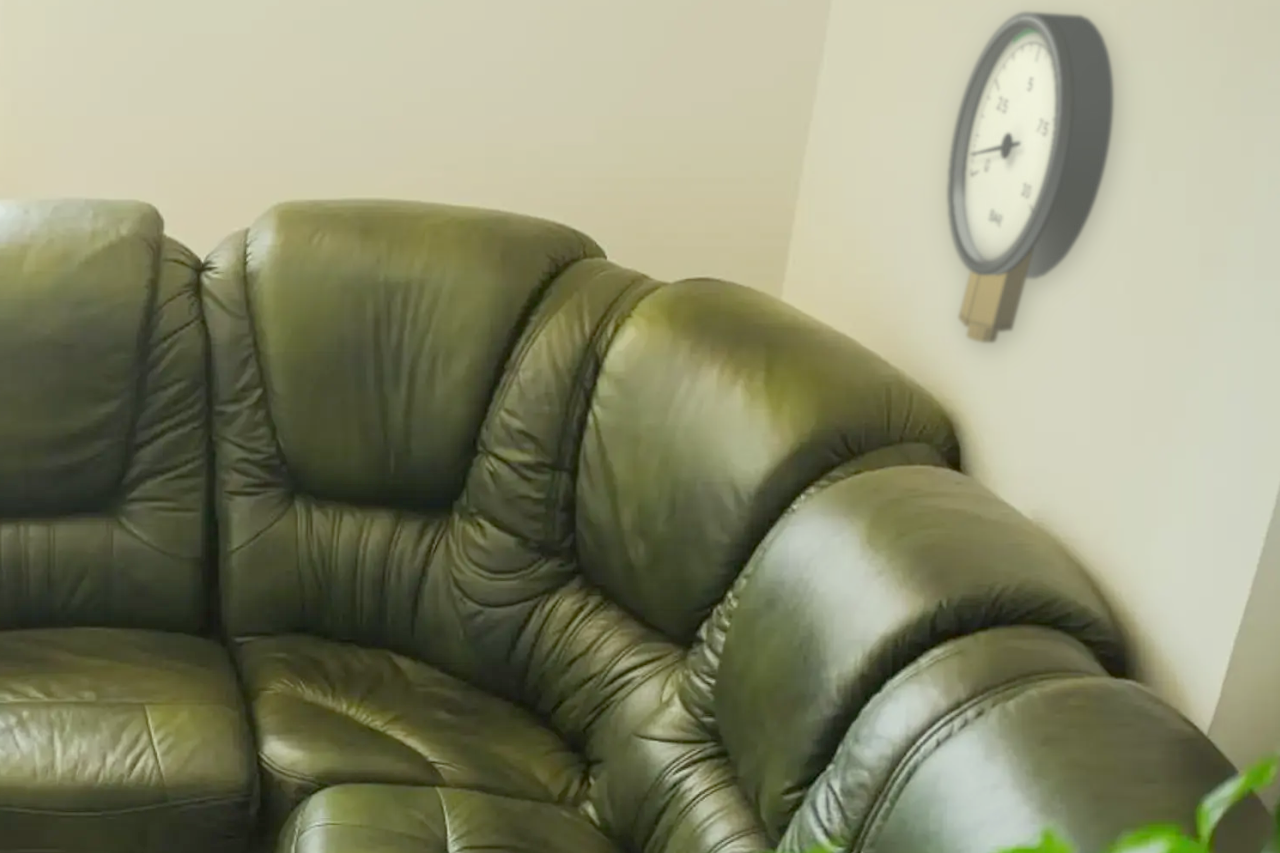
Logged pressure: 0.5 bar
